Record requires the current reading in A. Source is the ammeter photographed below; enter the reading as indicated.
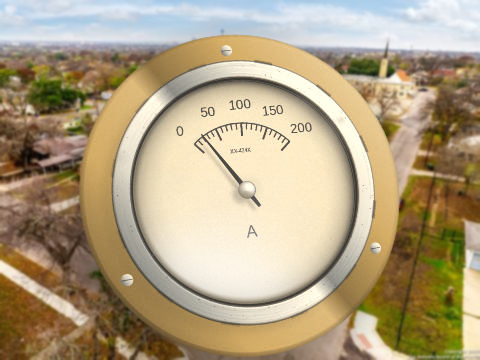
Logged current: 20 A
